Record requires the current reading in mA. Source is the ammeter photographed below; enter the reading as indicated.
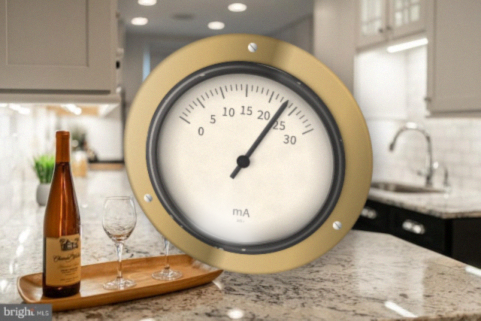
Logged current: 23 mA
